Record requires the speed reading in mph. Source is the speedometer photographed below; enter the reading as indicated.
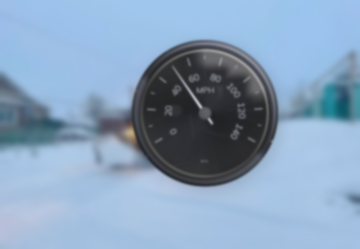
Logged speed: 50 mph
